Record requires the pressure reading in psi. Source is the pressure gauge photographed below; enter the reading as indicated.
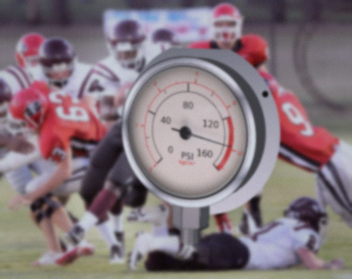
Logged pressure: 140 psi
